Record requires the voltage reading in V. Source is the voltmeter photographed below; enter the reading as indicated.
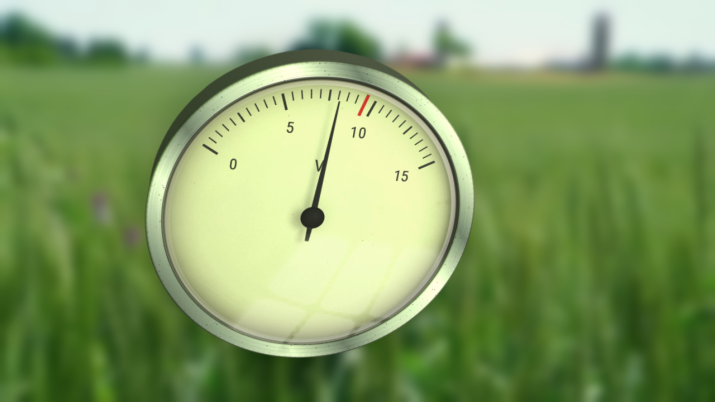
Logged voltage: 8 V
